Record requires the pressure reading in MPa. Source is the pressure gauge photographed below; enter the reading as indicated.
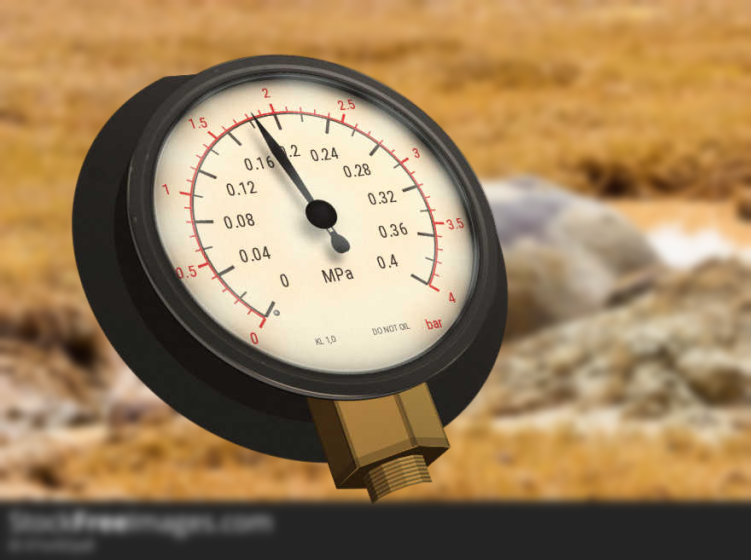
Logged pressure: 0.18 MPa
